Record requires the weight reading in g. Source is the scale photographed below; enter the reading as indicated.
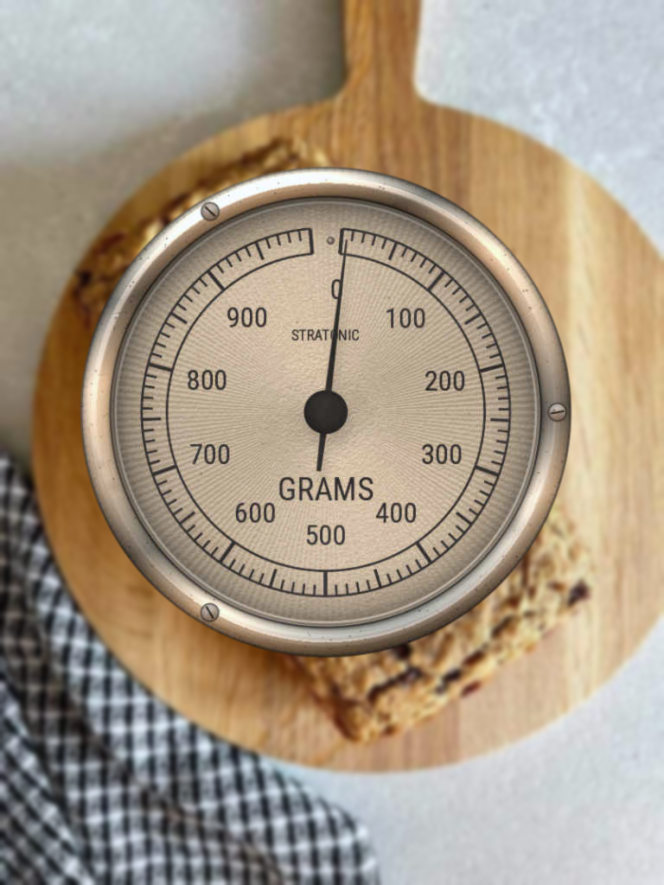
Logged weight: 5 g
